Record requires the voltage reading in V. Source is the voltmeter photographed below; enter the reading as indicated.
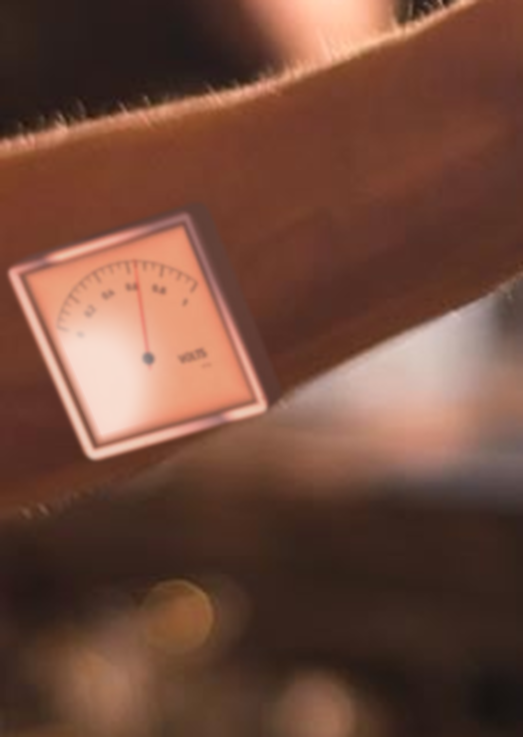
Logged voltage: 0.65 V
